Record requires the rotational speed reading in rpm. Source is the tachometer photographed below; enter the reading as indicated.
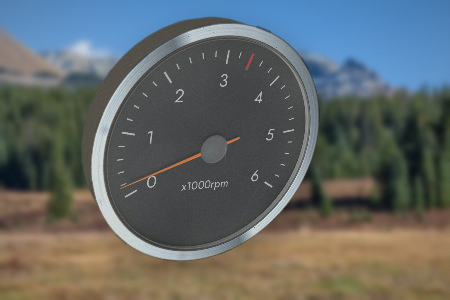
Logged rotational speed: 200 rpm
